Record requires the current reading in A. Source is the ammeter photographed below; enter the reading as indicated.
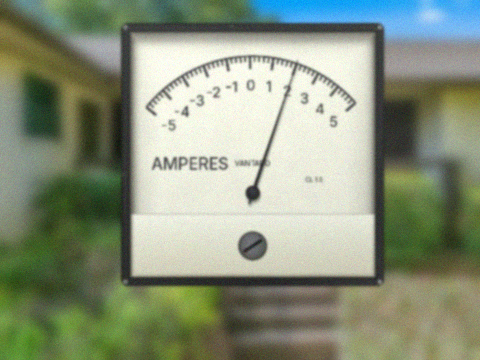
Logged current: 2 A
